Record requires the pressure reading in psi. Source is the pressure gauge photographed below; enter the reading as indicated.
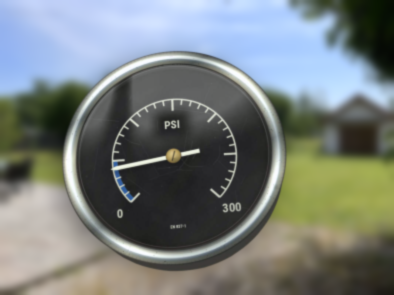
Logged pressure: 40 psi
